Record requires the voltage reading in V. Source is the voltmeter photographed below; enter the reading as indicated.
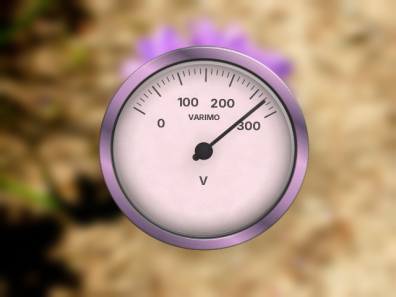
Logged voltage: 270 V
